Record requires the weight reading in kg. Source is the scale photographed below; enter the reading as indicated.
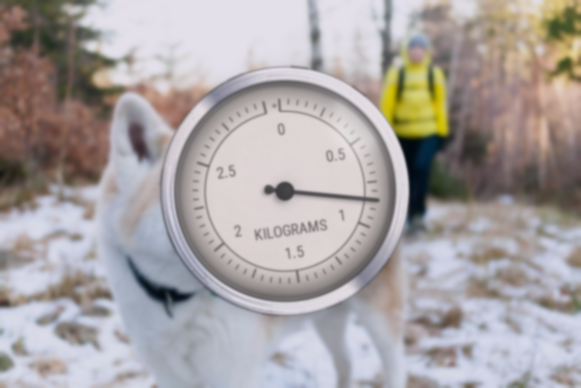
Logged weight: 0.85 kg
